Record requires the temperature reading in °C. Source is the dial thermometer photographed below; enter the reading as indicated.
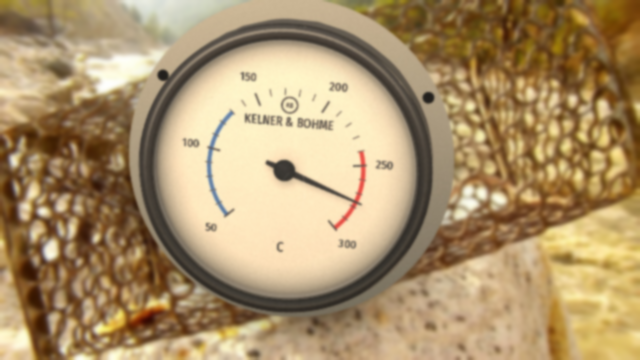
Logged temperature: 275 °C
